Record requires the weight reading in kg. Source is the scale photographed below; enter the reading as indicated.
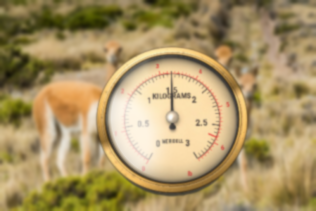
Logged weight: 1.5 kg
